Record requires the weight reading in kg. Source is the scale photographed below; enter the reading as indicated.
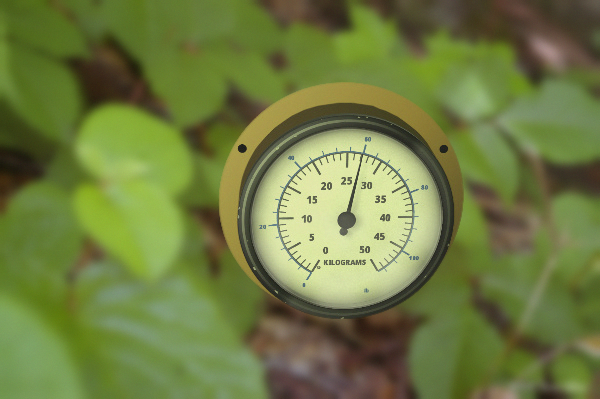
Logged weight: 27 kg
